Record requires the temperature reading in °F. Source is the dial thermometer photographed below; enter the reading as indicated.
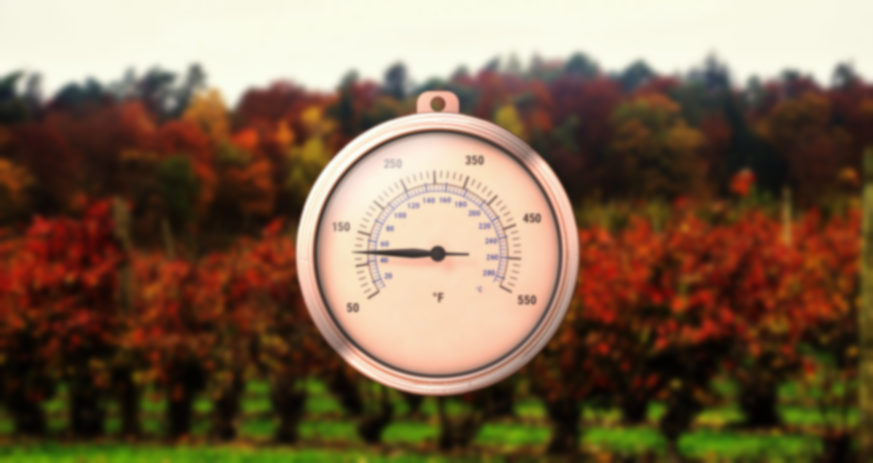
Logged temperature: 120 °F
